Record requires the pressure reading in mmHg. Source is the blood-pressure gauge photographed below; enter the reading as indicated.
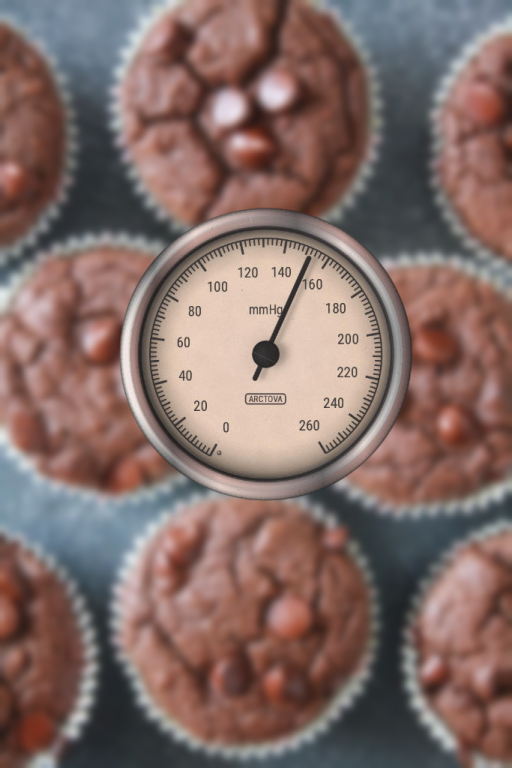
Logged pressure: 152 mmHg
